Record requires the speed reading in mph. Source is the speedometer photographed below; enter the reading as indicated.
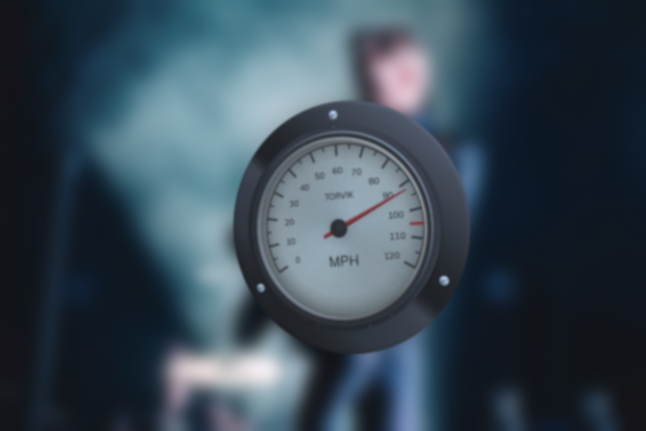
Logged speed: 92.5 mph
